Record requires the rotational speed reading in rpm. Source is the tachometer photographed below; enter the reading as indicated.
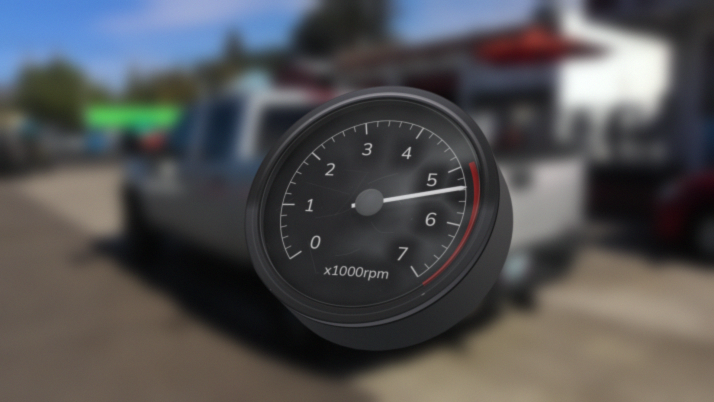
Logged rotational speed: 5400 rpm
